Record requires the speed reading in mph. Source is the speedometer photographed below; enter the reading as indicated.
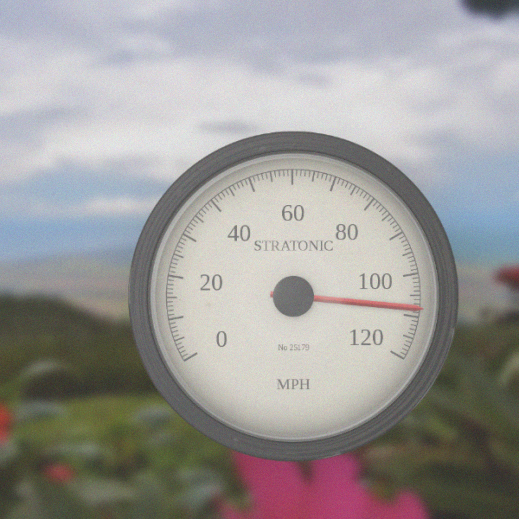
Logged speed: 108 mph
